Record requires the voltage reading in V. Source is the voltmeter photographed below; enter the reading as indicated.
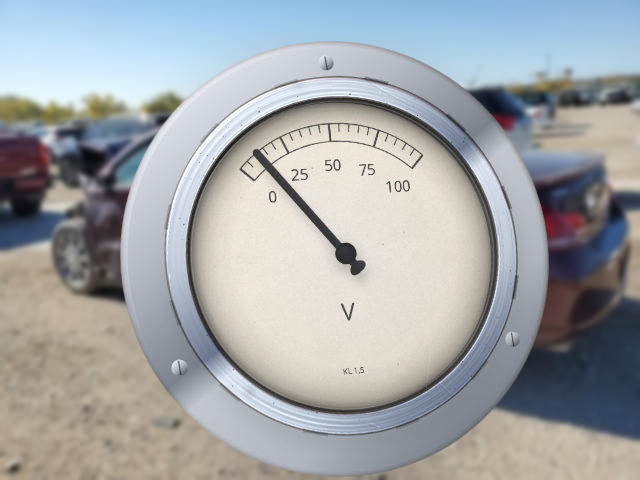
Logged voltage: 10 V
